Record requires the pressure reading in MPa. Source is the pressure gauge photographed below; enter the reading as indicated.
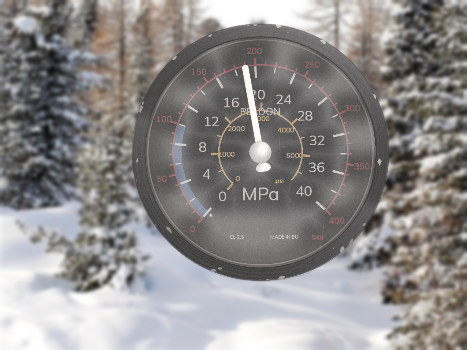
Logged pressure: 19 MPa
